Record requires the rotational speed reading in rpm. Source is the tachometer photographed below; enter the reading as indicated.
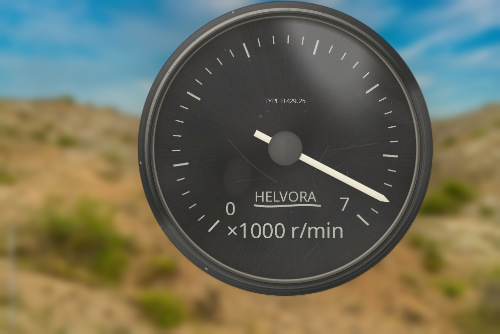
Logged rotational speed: 6600 rpm
